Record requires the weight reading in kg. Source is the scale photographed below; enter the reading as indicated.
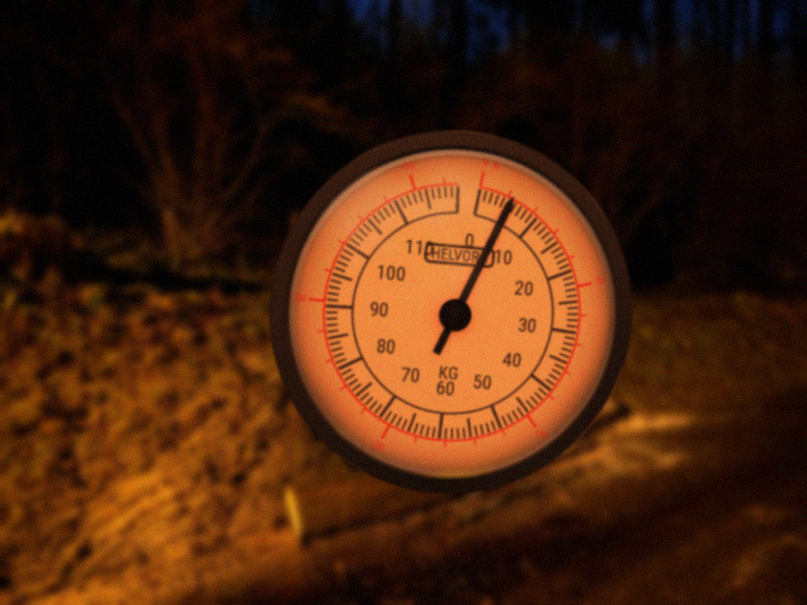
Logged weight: 5 kg
